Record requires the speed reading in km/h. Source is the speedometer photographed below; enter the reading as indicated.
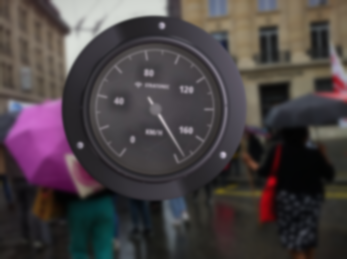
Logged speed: 175 km/h
